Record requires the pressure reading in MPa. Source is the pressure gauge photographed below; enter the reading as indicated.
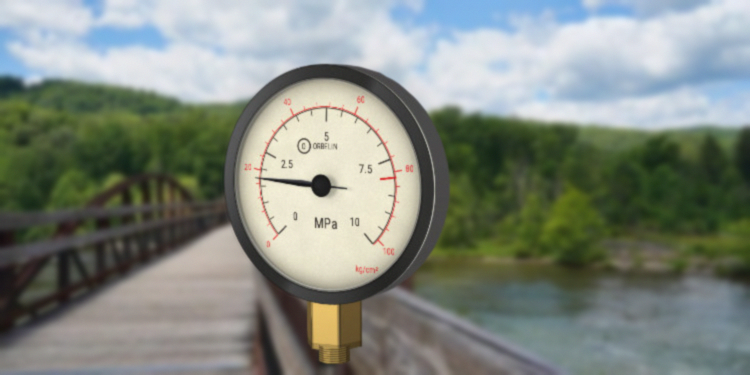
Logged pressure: 1.75 MPa
